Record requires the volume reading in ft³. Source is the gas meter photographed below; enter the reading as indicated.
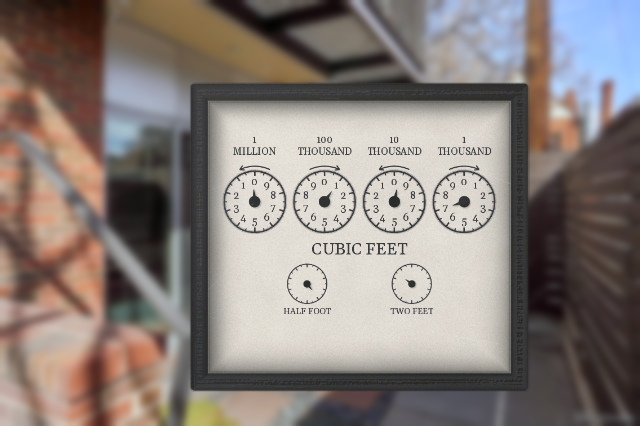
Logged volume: 9700 ft³
